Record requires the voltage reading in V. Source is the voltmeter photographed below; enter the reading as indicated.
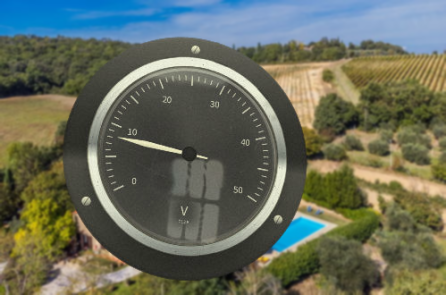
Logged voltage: 8 V
